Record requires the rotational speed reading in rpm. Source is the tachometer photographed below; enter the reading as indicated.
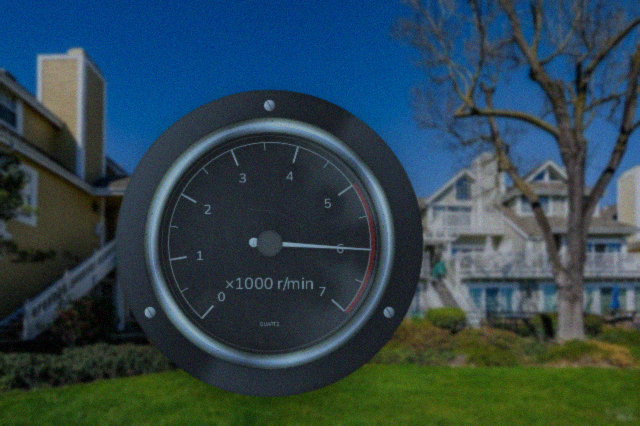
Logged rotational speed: 6000 rpm
